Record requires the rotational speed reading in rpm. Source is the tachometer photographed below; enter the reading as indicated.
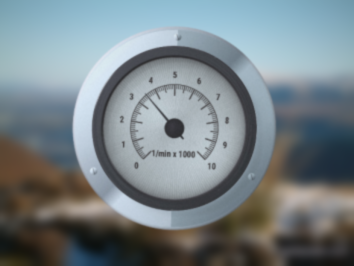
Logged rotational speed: 3500 rpm
